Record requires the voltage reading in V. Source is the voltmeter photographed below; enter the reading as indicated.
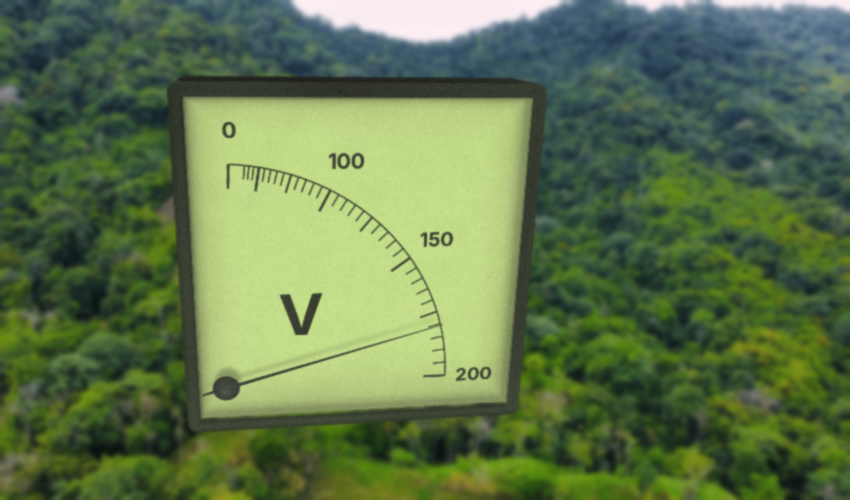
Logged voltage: 180 V
